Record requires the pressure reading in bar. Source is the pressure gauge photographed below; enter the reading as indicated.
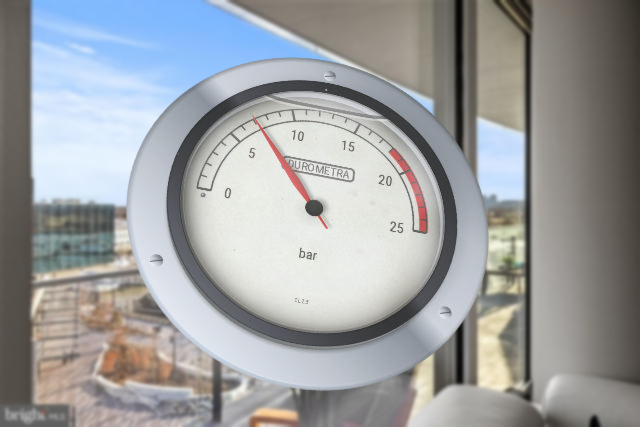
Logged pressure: 7 bar
